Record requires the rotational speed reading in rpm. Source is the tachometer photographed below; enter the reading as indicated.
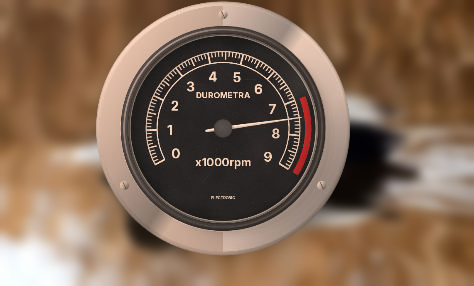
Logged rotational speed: 7500 rpm
